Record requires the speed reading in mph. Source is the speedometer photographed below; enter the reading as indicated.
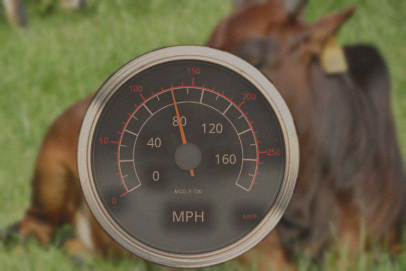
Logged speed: 80 mph
